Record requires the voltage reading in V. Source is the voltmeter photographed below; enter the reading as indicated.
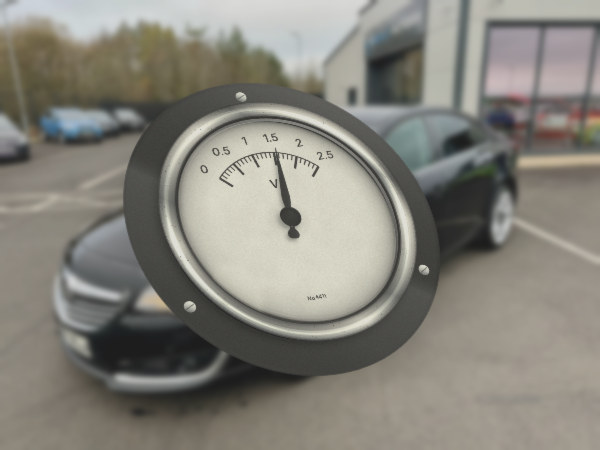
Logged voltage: 1.5 V
